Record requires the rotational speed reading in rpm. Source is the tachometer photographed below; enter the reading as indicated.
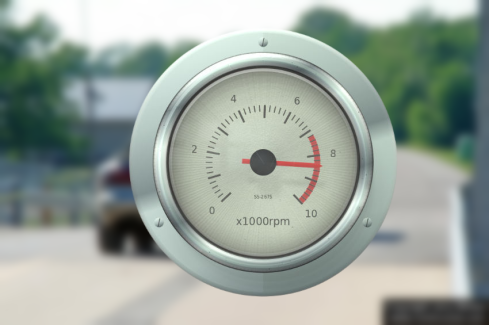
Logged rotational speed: 8400 rpm
